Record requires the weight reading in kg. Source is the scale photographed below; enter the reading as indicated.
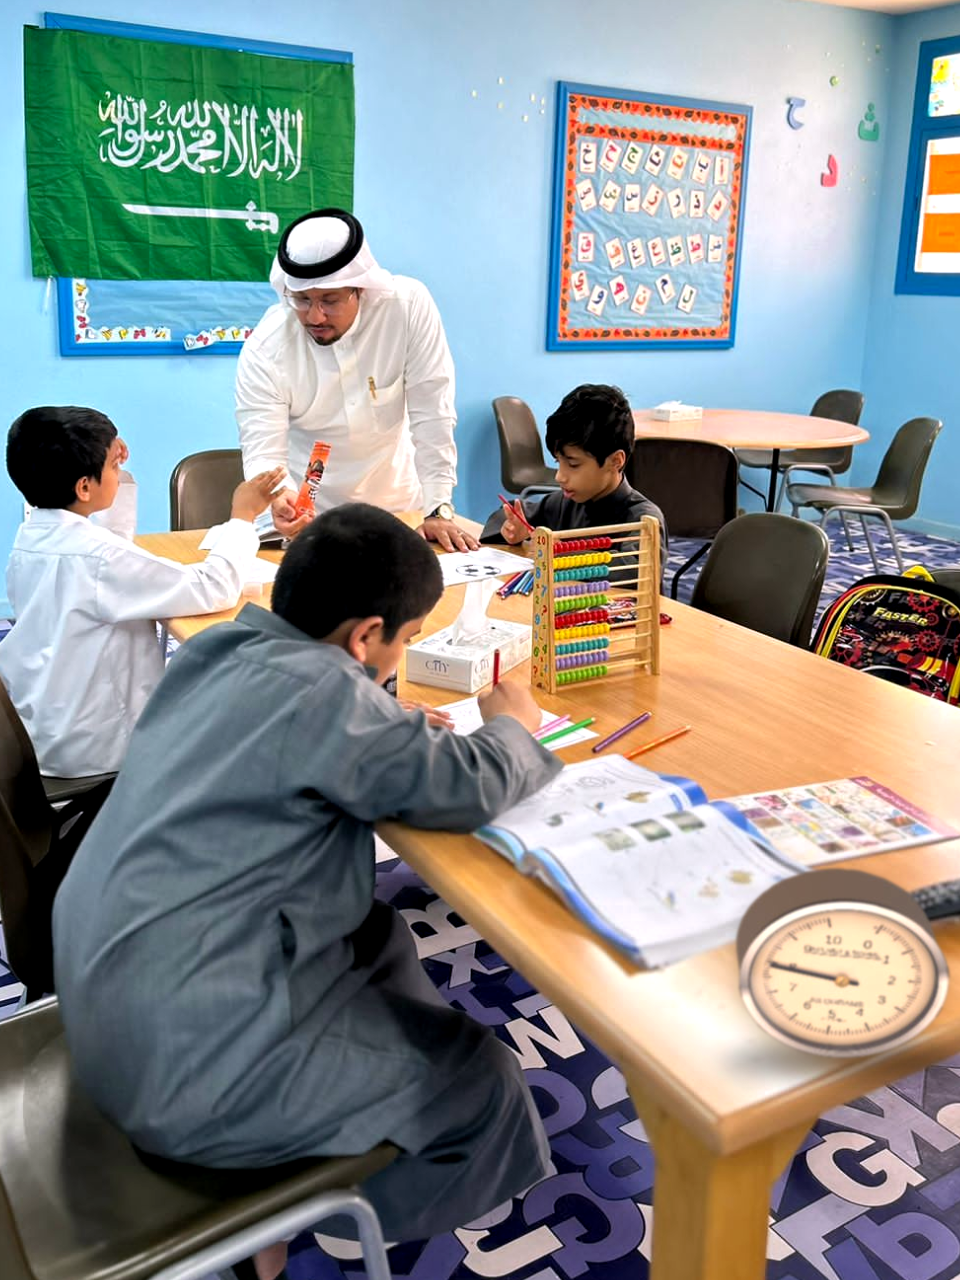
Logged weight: 8 kg
